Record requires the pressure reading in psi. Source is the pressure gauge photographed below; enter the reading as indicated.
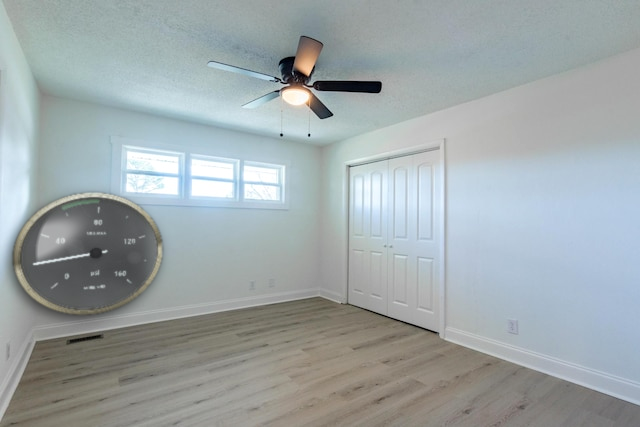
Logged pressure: 20 psi
